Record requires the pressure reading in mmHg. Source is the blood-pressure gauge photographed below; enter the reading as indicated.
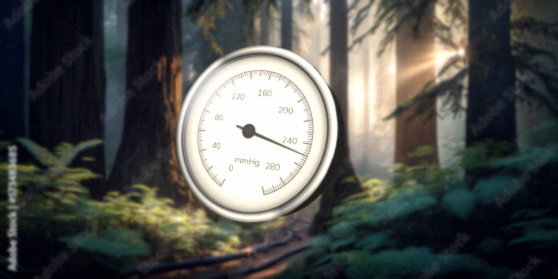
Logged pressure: 250 mmHg
